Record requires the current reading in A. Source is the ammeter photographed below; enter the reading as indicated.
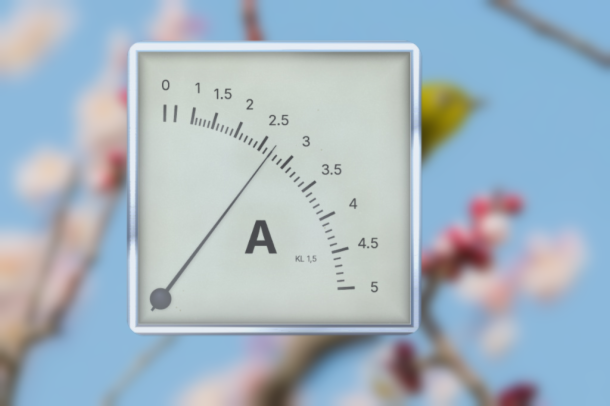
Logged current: 2.7 A
